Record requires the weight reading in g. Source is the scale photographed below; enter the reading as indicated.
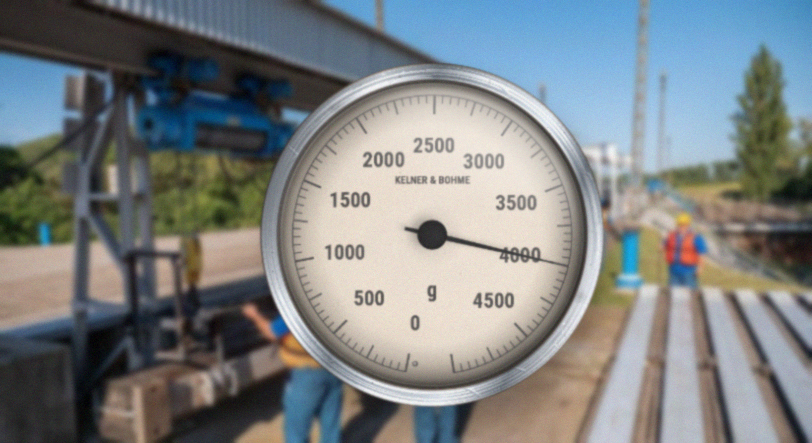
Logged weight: 4000 g
